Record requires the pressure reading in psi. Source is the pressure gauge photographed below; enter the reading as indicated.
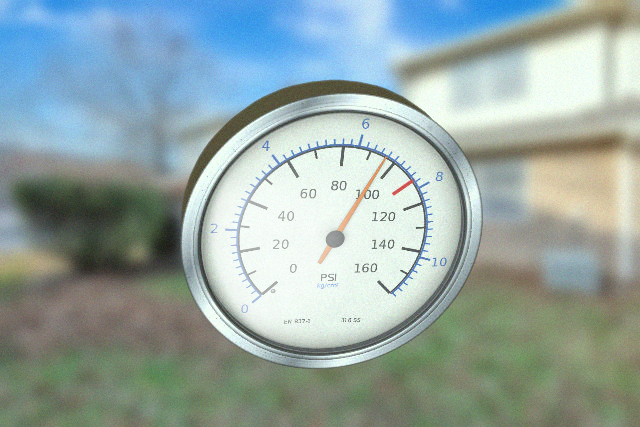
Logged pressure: 95 psi
